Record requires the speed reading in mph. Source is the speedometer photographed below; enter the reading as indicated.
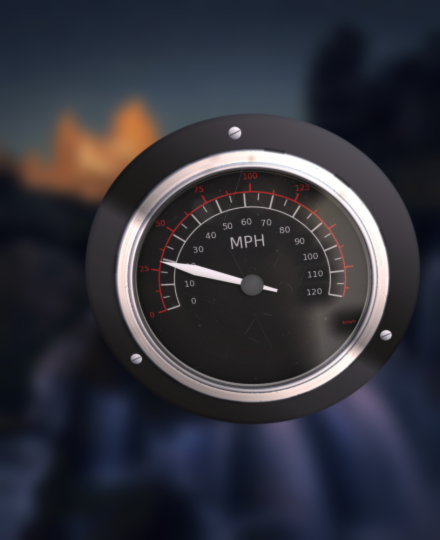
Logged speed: 20 mph
